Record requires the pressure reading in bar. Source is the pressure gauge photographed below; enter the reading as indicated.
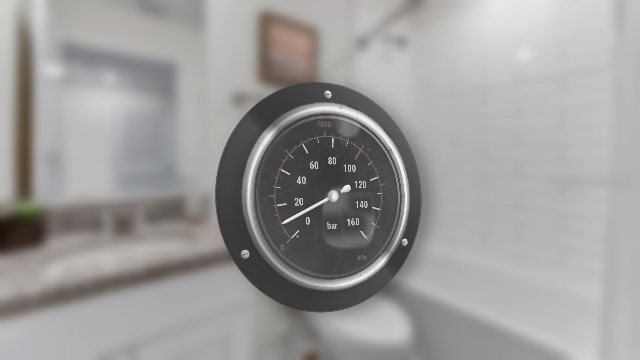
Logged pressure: 10 bar
